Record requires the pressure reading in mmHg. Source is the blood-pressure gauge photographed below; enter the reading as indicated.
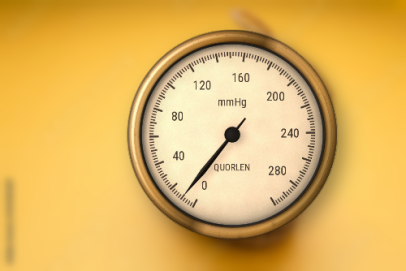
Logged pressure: 10 mmHg
